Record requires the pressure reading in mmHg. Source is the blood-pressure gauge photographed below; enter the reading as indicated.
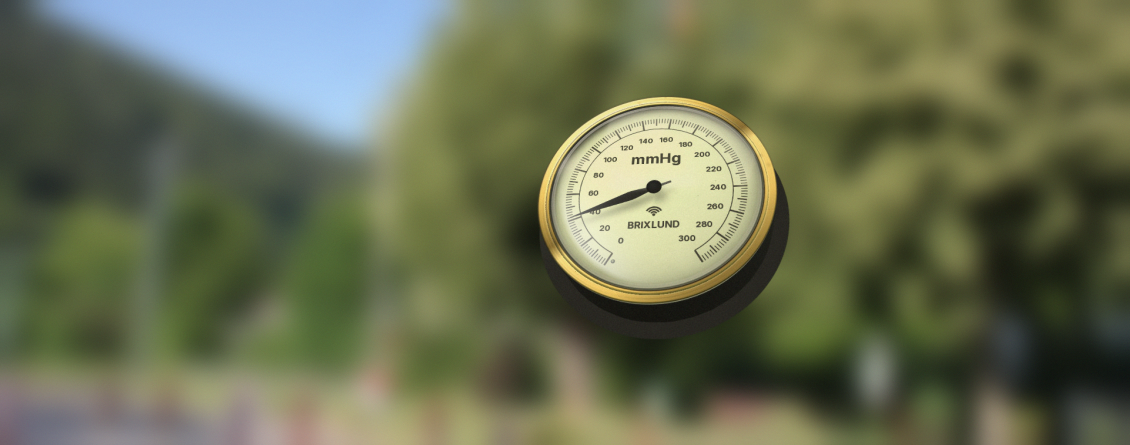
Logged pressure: 40 mmHg
